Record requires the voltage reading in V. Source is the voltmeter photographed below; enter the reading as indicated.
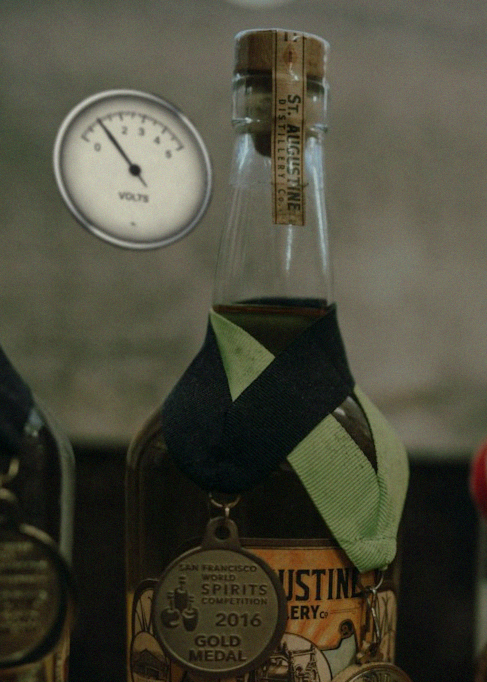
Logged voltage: 1 V
